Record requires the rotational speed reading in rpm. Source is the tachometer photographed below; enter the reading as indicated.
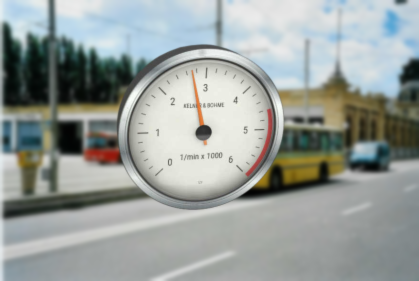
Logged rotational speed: 2700 rpm
